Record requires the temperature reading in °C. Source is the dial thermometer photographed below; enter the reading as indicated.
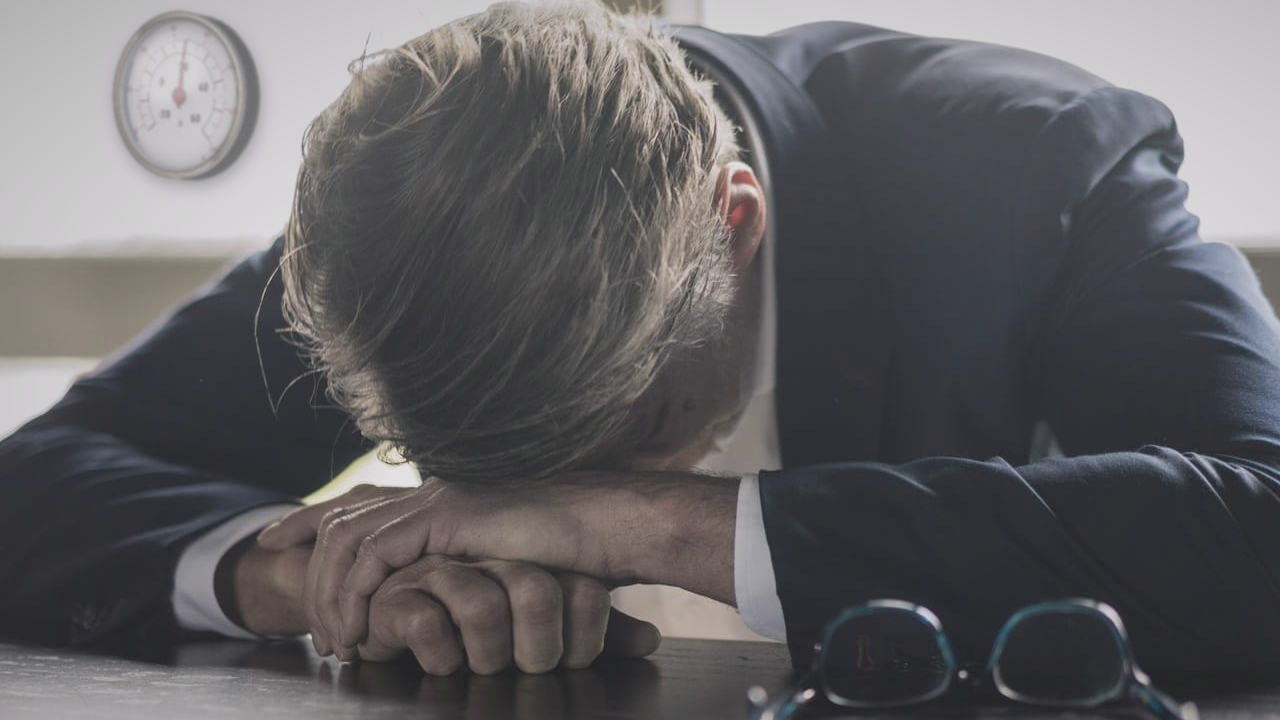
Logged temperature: 20 °C
